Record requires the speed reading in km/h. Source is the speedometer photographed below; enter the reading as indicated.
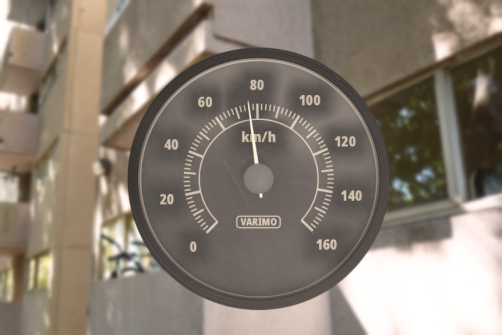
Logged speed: 76 km/h
